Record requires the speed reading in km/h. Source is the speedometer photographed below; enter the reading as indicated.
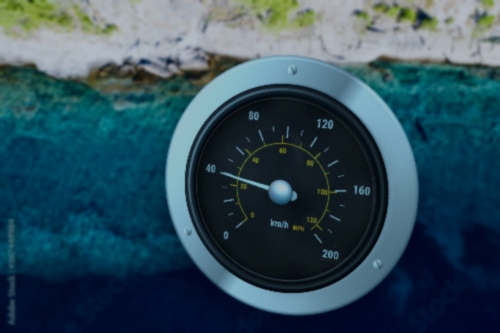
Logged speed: 40 km/h
